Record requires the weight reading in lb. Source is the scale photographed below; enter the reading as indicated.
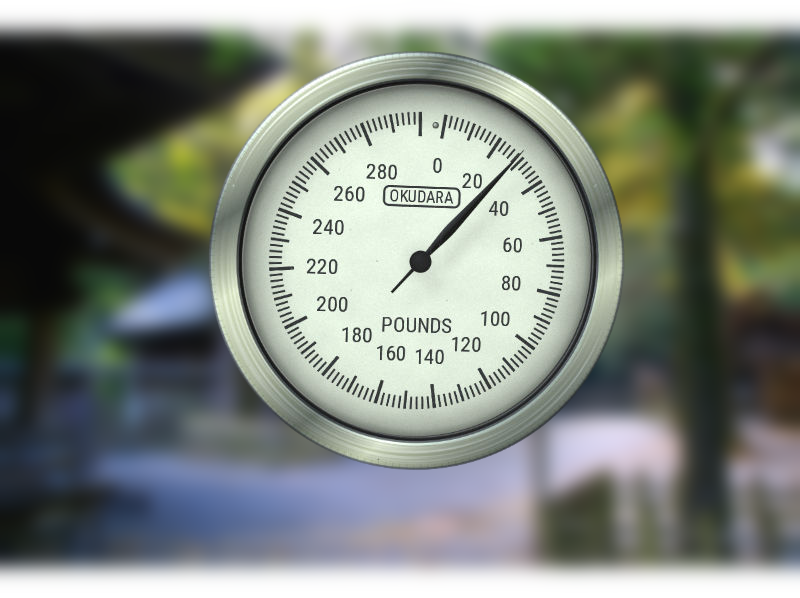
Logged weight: 28 lb
